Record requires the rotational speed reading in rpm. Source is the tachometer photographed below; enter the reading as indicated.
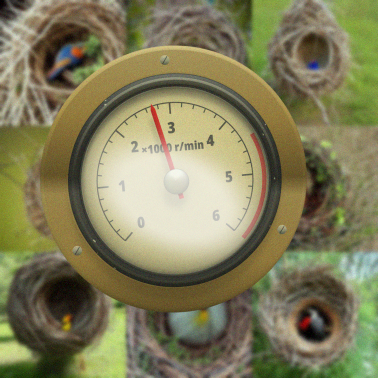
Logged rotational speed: 2700 rpm
